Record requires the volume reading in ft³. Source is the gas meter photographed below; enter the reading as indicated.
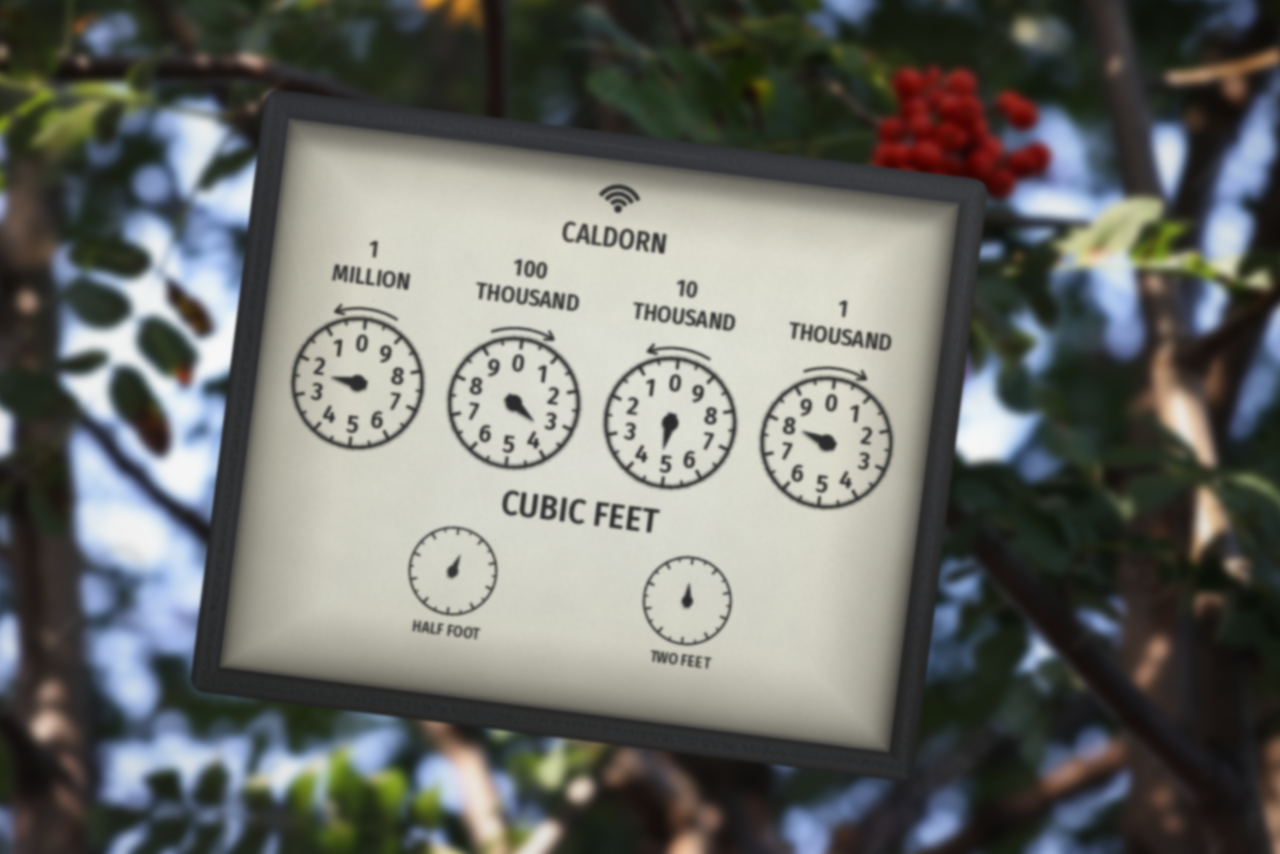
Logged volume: 234800 ft³
